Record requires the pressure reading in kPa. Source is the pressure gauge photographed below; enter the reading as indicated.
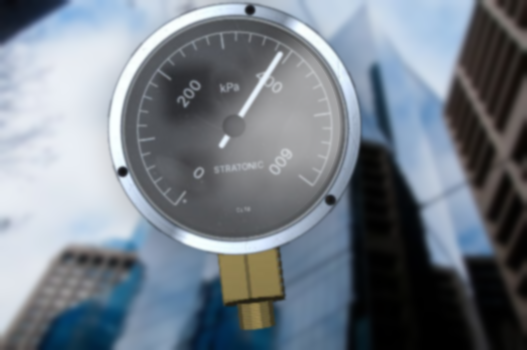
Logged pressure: 390 kPa
